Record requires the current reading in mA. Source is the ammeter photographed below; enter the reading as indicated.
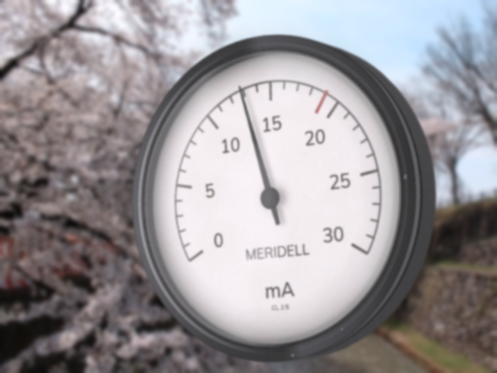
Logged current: 13 mA
